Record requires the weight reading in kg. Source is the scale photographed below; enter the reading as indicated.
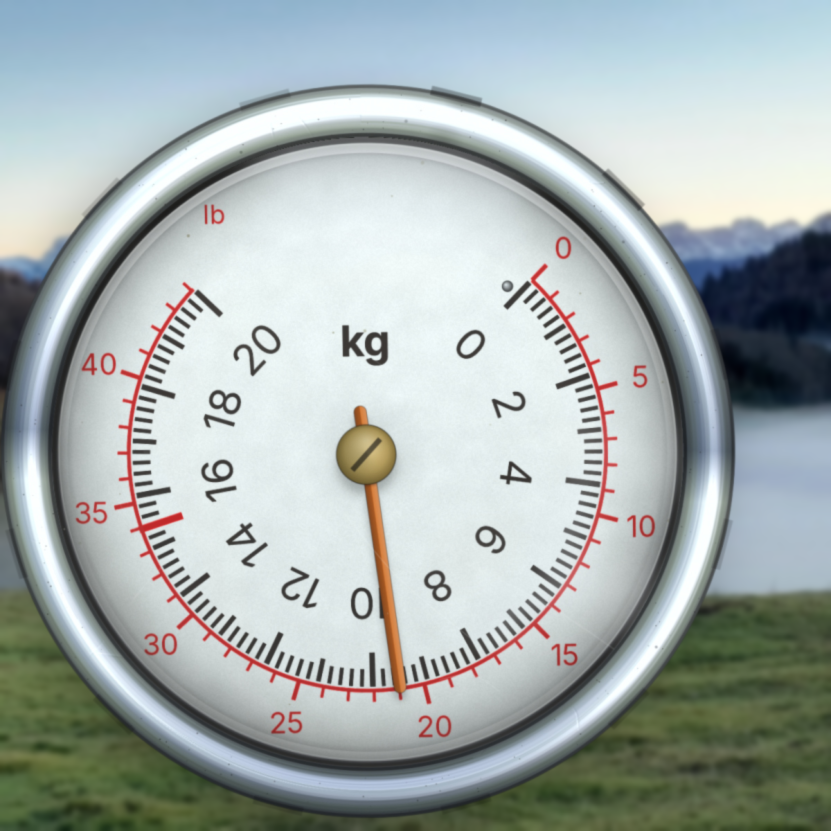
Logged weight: 9.5 kg
